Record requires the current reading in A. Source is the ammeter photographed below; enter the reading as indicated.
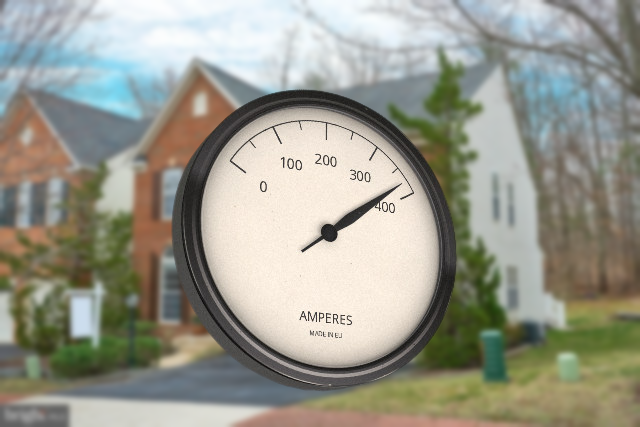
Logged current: 375 A
